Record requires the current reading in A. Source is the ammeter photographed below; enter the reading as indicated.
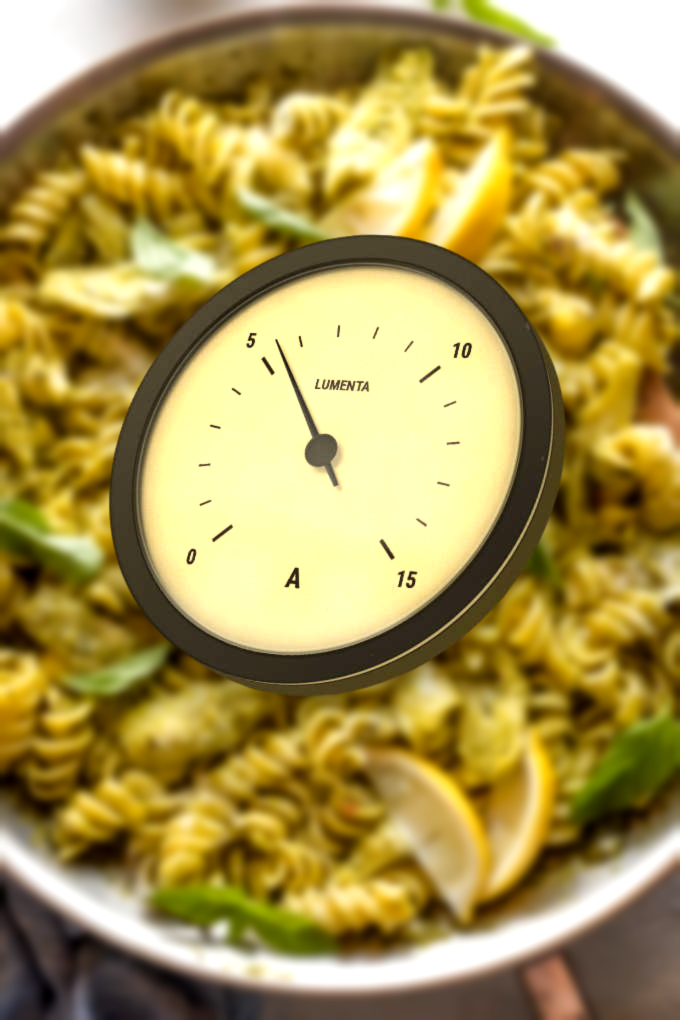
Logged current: 5.5 A
